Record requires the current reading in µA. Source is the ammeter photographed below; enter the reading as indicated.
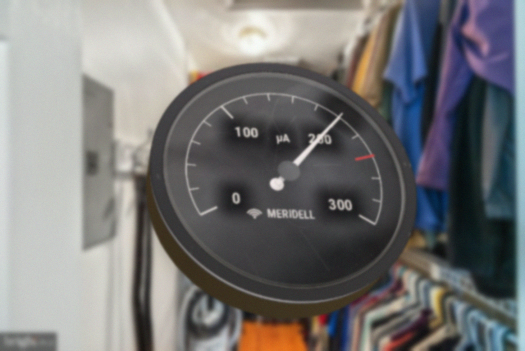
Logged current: 200 µA
